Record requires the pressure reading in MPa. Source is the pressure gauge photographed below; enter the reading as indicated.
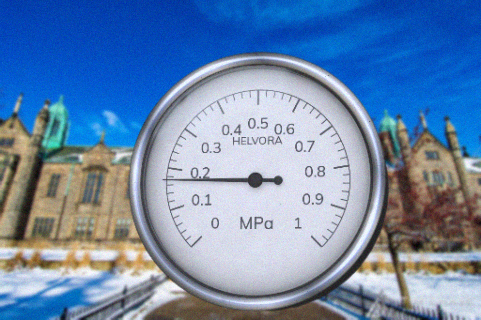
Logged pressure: 0.17 MPa
